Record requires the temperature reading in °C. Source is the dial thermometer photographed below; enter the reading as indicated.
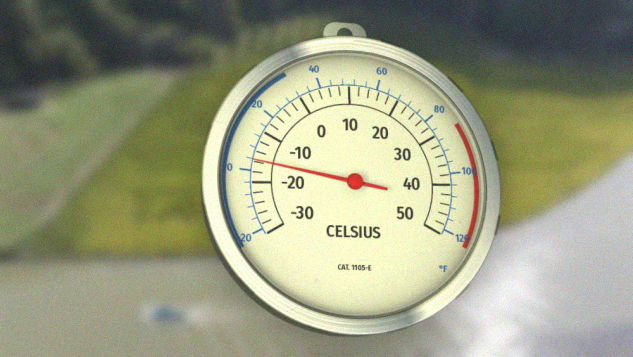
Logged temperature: -16 °C
